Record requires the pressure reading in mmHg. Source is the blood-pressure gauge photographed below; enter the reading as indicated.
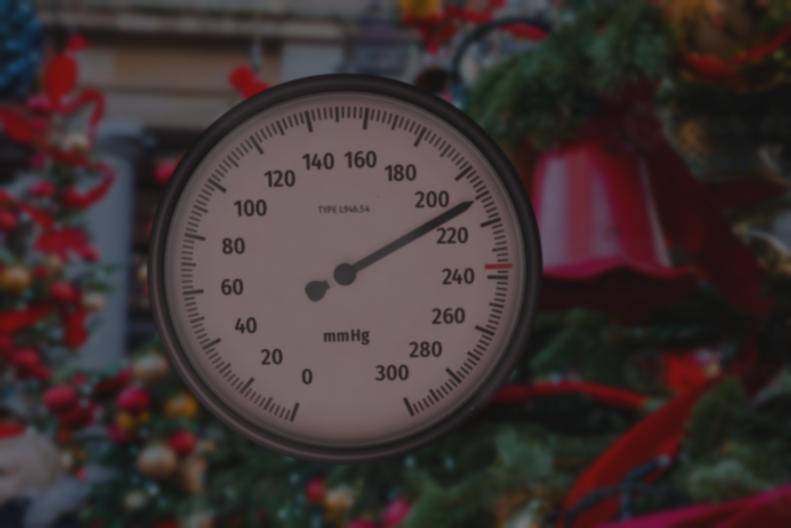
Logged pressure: 210 mmHg
